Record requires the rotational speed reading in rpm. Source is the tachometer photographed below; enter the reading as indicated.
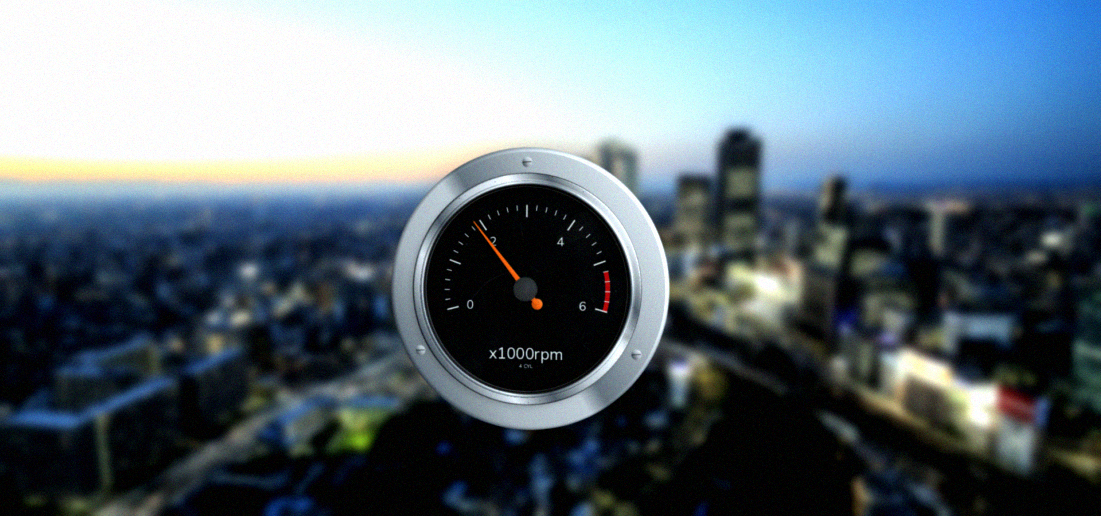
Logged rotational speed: 1900 rpm
